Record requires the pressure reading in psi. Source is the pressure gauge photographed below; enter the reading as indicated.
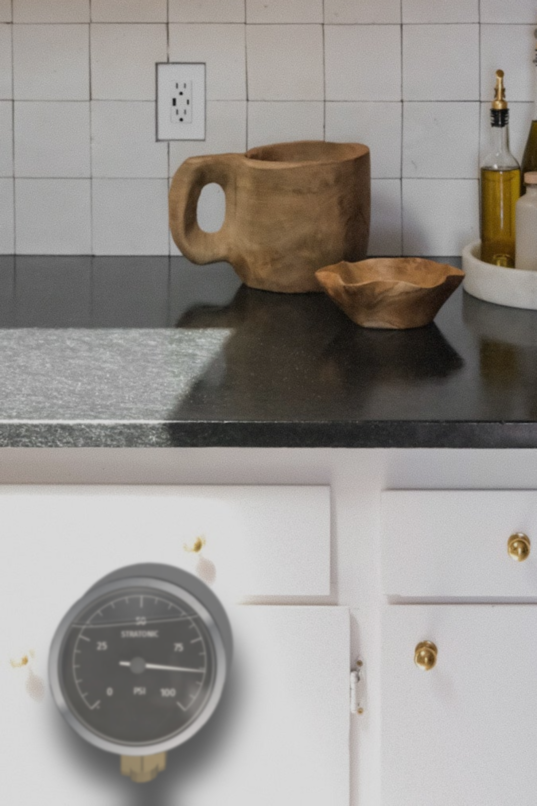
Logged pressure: 85 psi
